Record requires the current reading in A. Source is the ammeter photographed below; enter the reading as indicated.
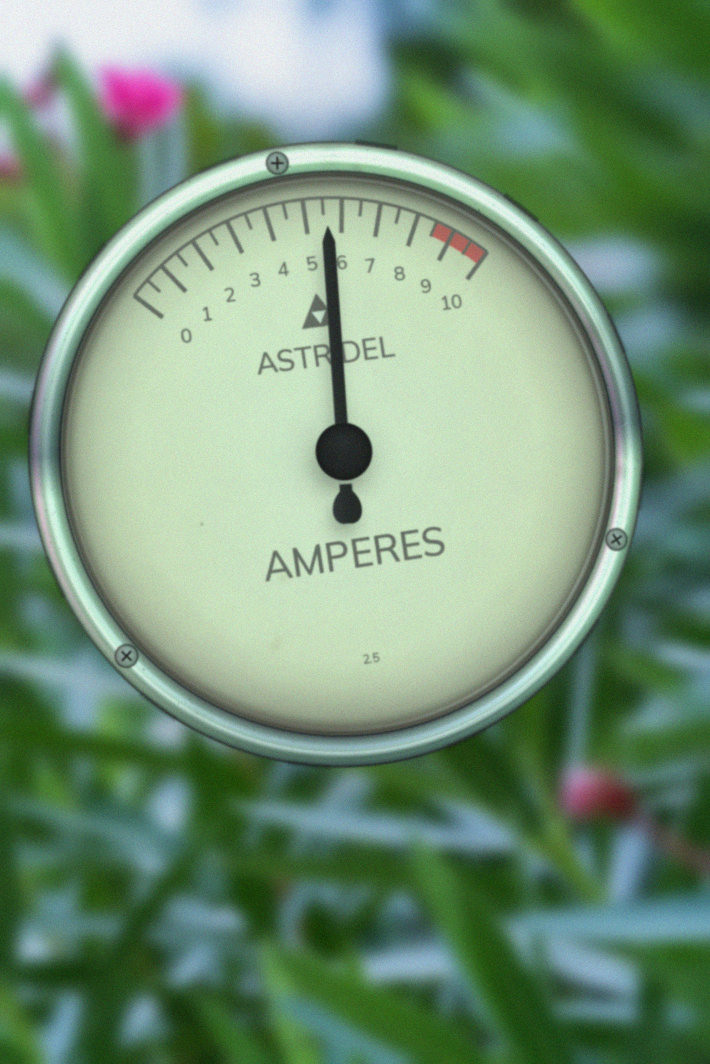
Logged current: 5.5 A
